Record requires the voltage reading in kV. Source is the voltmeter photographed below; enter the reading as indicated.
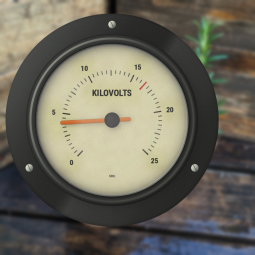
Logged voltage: 4 kV
